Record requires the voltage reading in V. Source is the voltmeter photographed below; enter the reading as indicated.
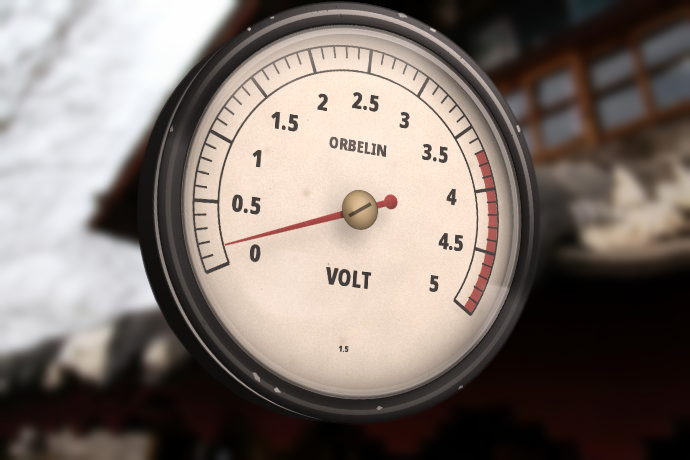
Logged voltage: 0.15 V
